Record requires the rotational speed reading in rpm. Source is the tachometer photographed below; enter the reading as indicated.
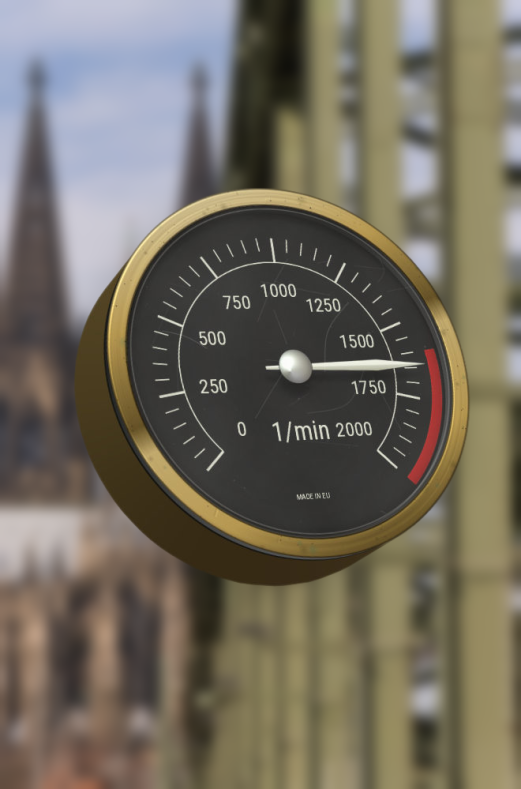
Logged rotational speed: 1650 rpm
